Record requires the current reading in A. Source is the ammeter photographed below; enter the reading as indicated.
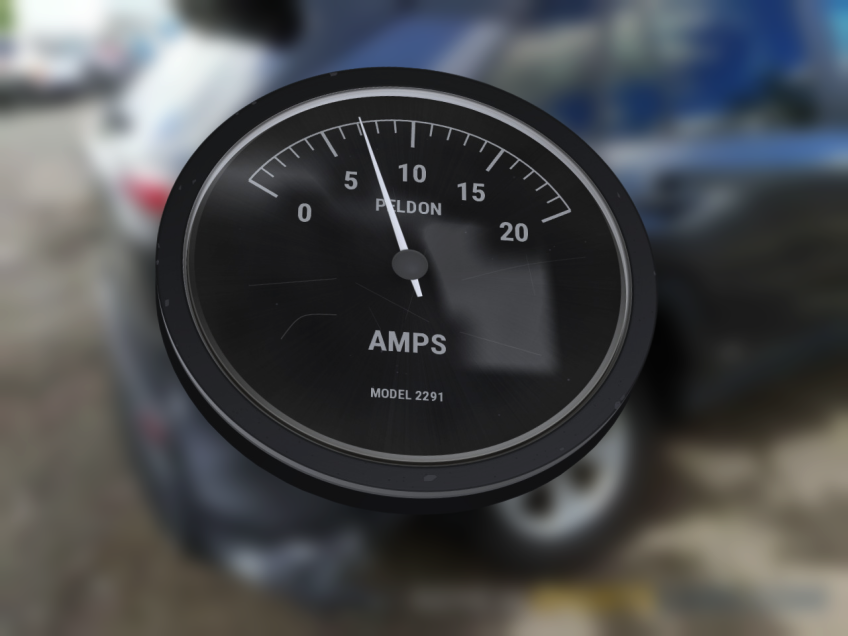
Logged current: 7 A
